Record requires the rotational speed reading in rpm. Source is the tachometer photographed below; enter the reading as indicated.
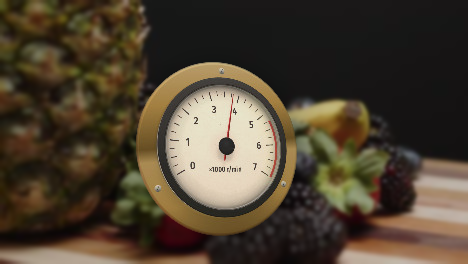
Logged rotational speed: 3750 rpm
